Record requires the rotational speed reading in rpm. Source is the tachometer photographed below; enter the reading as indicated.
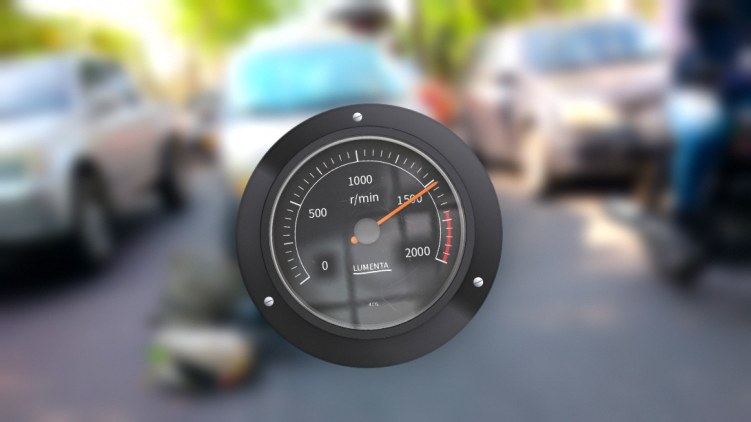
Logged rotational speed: 1525 rpm
